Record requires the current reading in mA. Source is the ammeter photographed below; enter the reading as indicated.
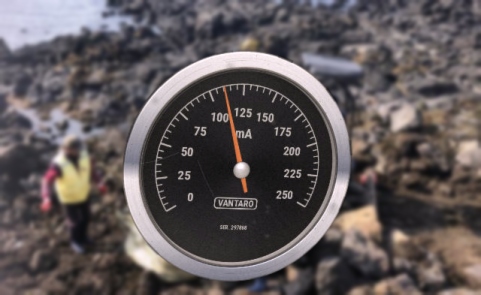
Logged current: 110 mA
